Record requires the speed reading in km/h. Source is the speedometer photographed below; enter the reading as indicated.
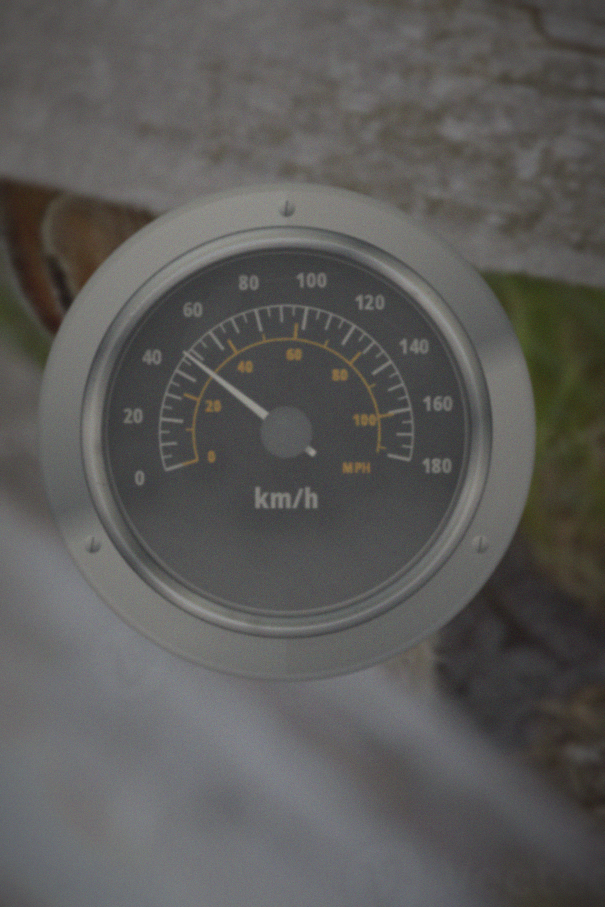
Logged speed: 47.5 km/h
